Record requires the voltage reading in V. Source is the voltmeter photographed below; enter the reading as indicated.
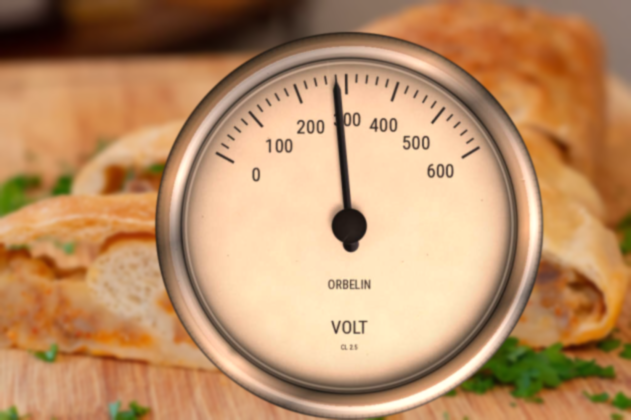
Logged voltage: 280 V
